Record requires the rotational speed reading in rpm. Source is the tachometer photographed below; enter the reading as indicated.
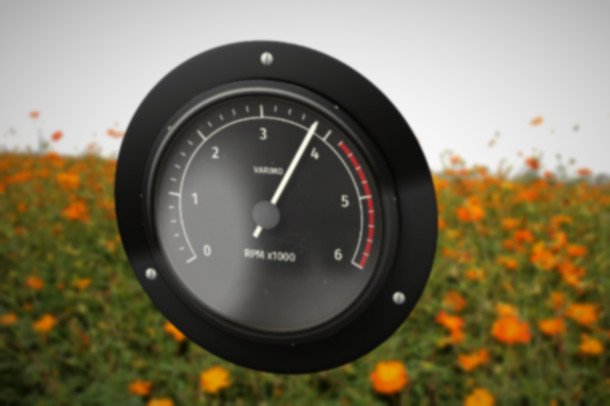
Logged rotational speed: 3800 rpm
